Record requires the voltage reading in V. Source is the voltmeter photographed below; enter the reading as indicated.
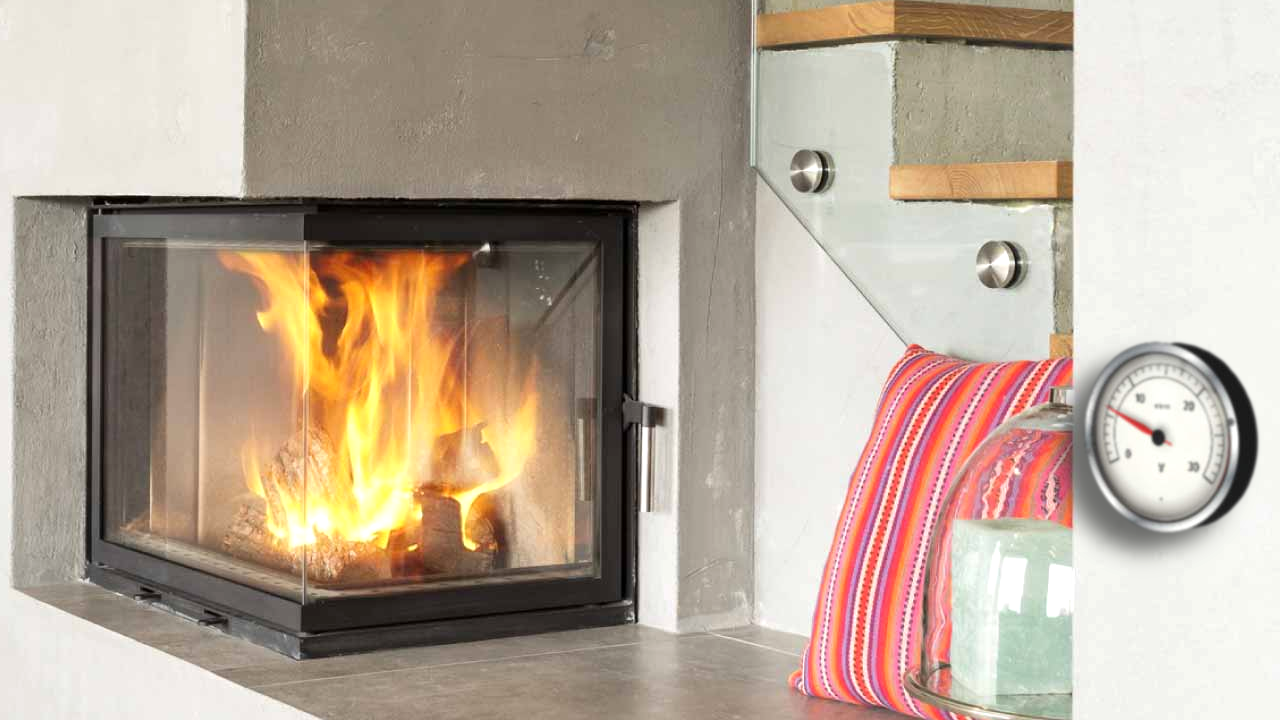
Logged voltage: 6 V
